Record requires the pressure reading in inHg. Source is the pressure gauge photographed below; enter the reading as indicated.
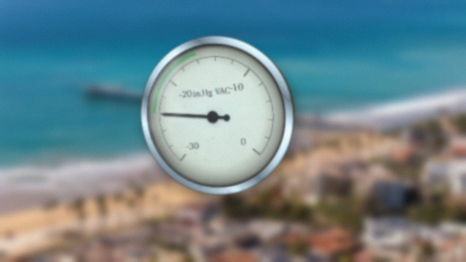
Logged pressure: -24 inHg
